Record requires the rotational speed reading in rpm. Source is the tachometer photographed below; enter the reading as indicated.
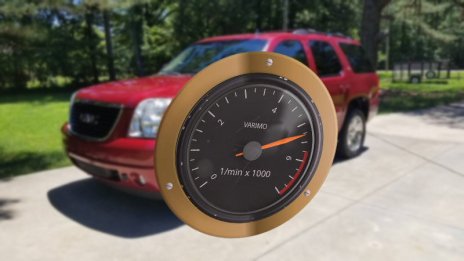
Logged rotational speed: 5250 rpm
